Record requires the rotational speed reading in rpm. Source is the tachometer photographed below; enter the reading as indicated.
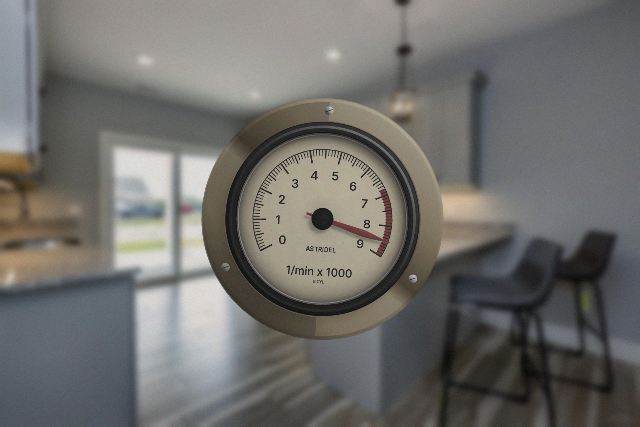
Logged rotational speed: 8500 rpm
